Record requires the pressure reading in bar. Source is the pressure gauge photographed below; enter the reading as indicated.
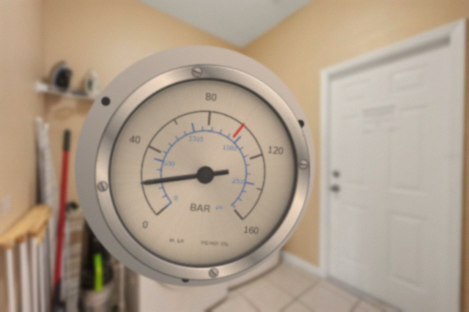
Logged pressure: 20 bar
